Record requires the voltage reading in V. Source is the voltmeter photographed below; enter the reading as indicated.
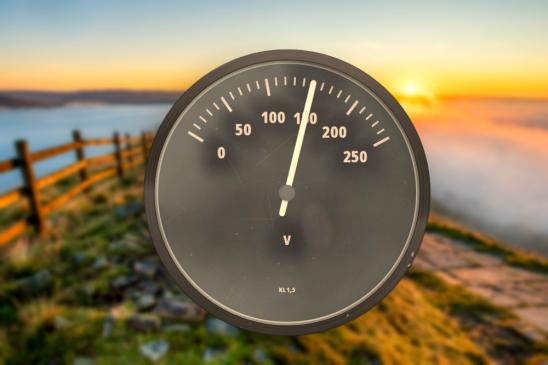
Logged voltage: 150 V
